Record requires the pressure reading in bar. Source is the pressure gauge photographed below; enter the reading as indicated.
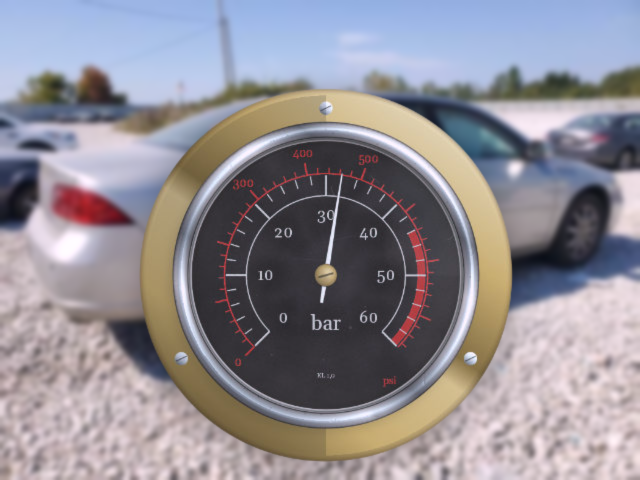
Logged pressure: 32 bar
